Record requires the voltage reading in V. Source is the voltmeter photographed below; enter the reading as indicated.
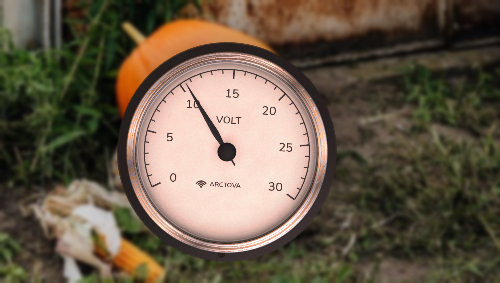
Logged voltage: 10.5 V
